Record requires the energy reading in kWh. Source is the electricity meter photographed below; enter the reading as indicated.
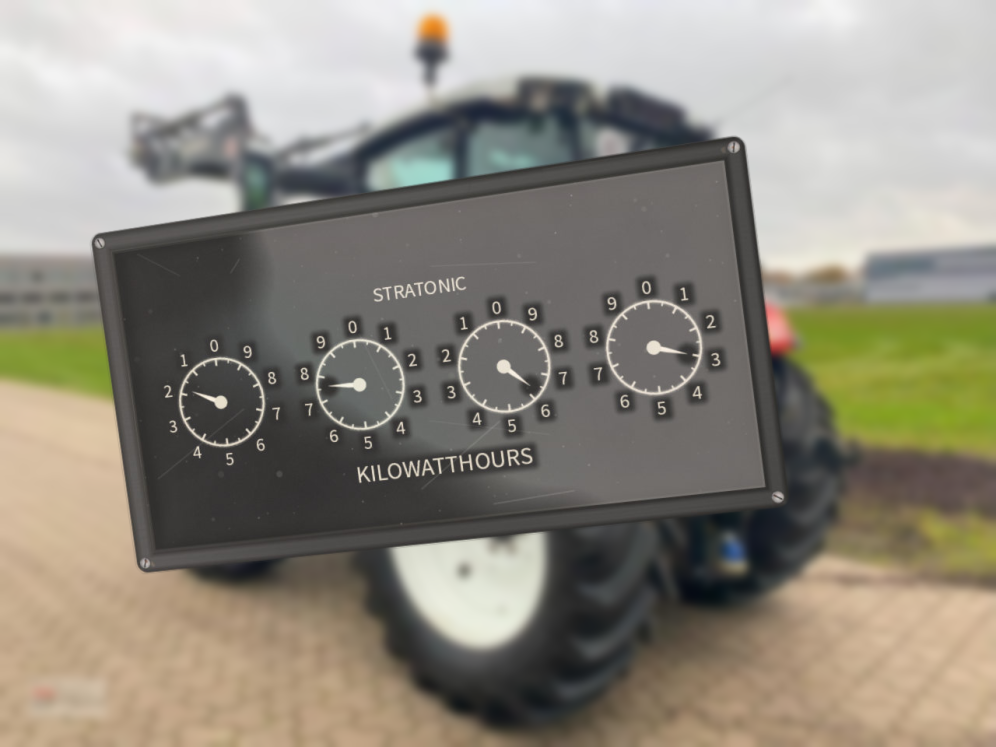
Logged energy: 1763 kWh
